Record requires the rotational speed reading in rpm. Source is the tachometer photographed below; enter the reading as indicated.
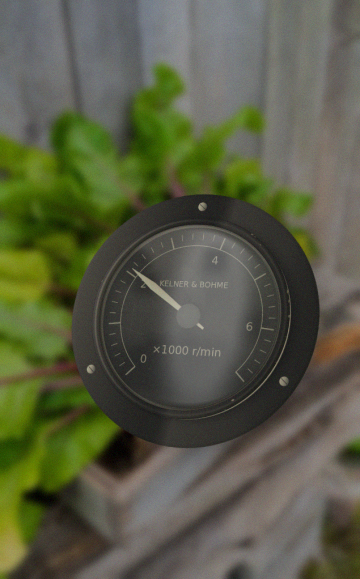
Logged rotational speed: 2100 rpm
